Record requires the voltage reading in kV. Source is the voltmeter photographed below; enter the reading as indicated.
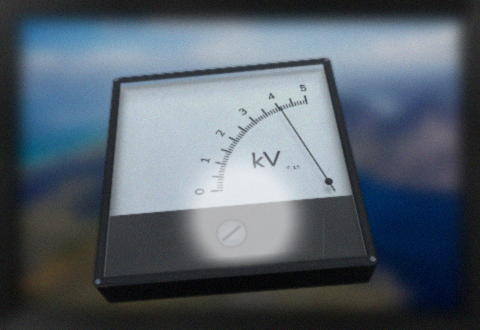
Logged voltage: 4 kV
